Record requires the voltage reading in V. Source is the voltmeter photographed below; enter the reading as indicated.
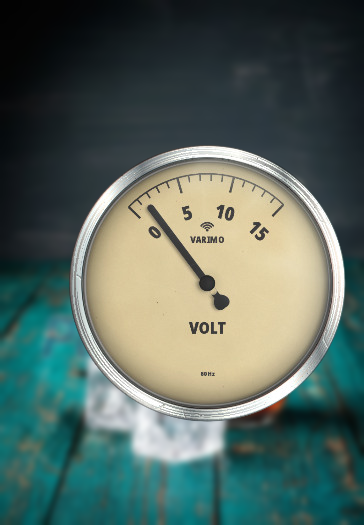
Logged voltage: 1.5 V
